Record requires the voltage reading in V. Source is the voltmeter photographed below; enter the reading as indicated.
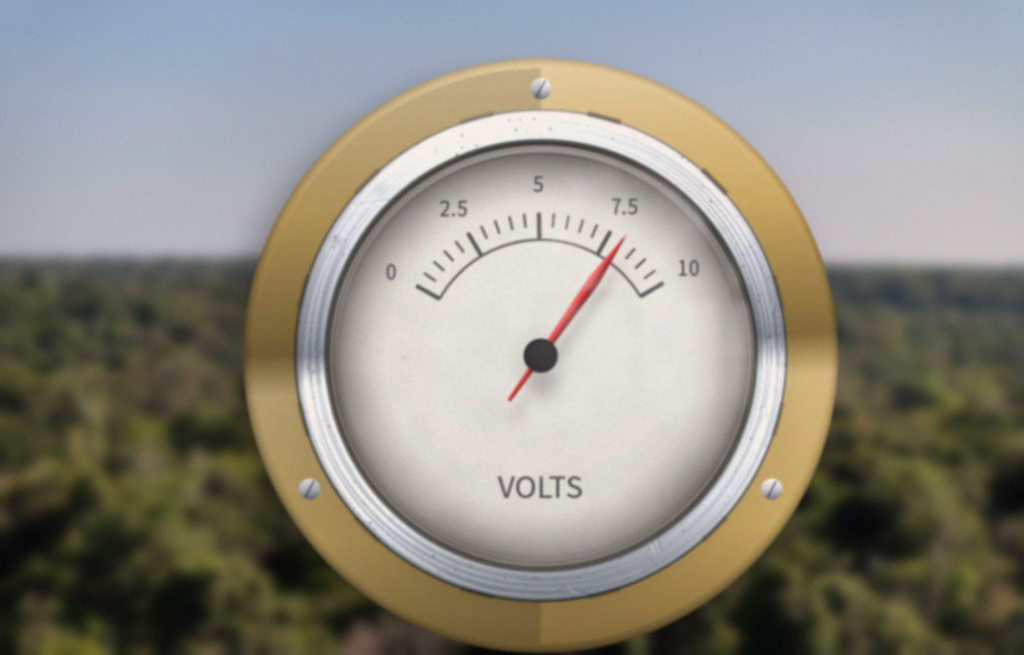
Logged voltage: 8 V
